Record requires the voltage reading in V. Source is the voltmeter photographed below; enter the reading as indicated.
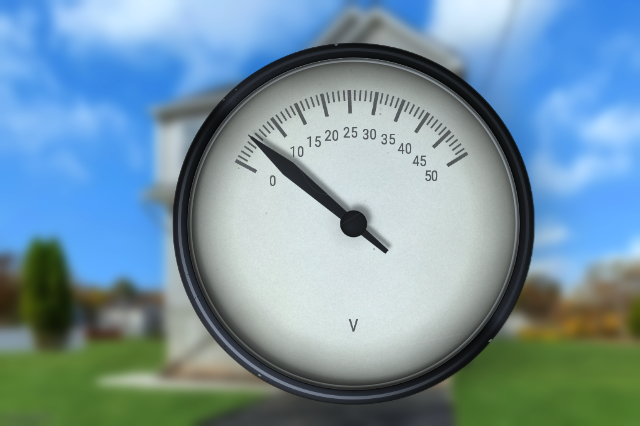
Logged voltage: 5 V
